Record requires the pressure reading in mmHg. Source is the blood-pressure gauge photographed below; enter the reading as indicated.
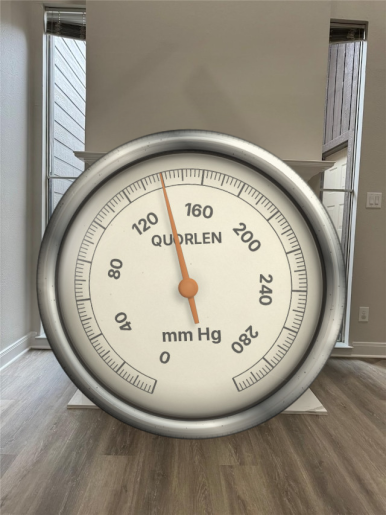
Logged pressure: 140 mmHg
